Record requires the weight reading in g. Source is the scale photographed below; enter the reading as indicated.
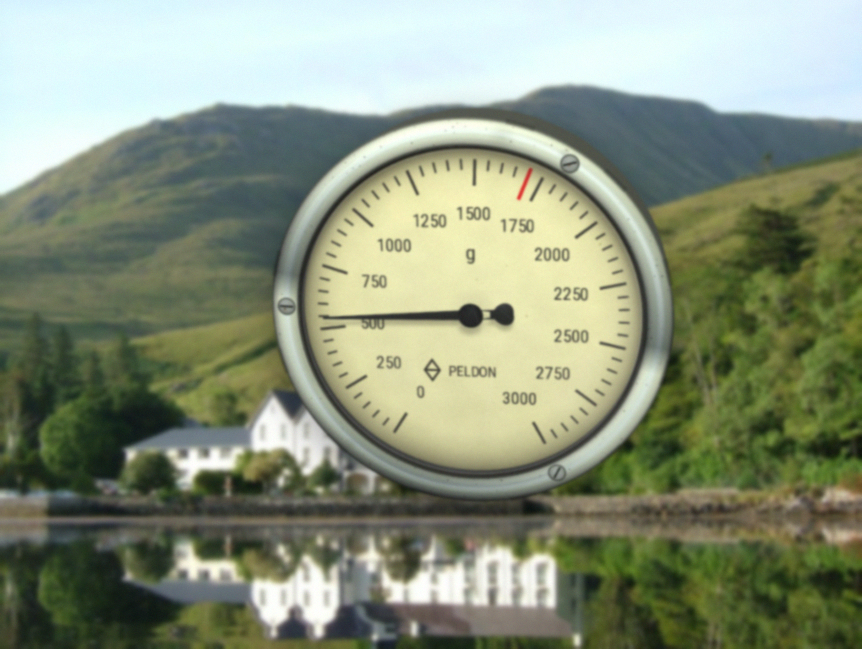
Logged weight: 550 g
